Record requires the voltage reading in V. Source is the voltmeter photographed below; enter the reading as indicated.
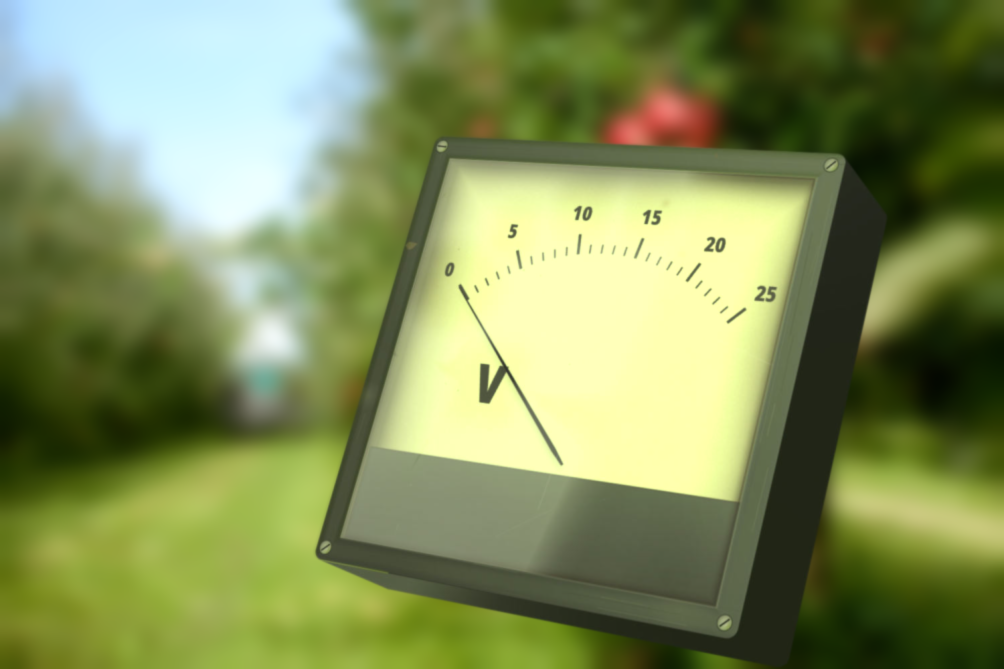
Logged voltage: 0 V
